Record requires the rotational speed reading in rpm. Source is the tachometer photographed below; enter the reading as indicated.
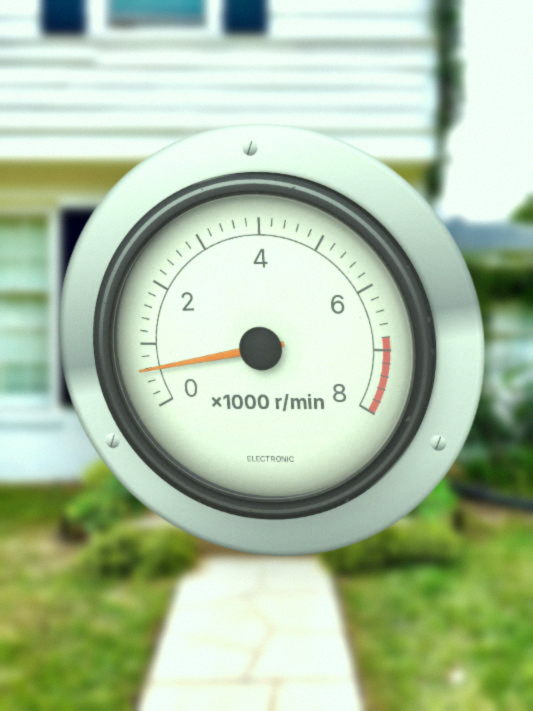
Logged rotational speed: 600 rpm
